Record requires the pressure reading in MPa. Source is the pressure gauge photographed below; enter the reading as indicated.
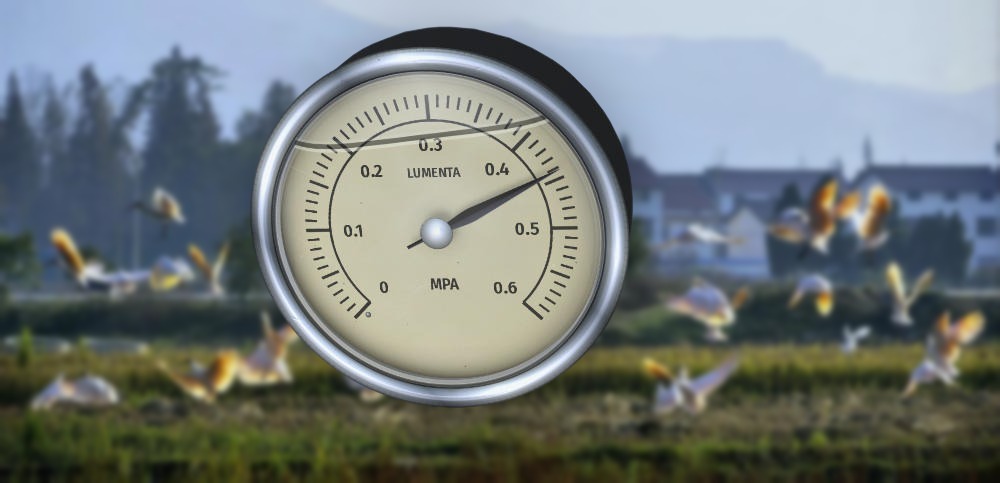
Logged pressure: 0.44 MPa
